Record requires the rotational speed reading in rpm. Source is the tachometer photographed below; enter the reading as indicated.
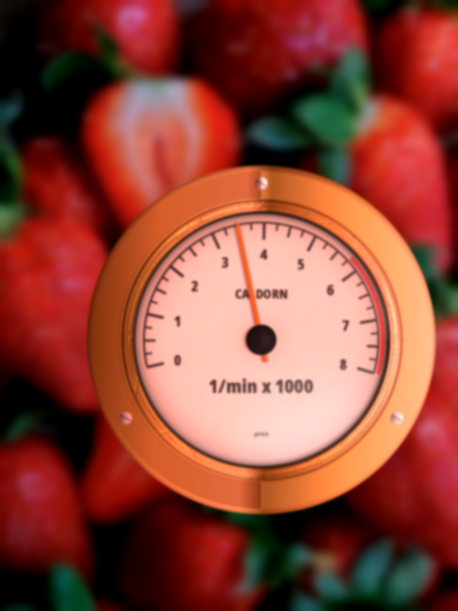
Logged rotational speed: 3500 rpm
